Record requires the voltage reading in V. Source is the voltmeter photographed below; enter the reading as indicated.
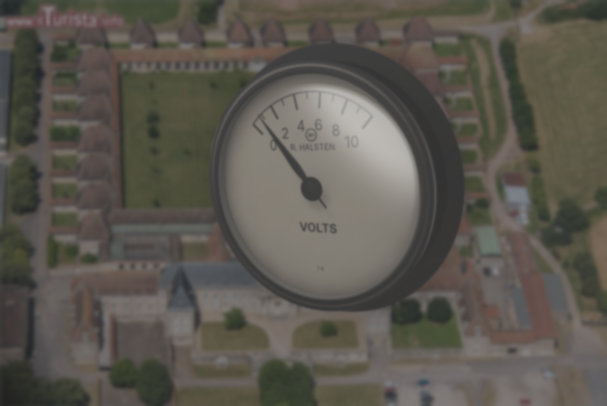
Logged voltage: 1 V
